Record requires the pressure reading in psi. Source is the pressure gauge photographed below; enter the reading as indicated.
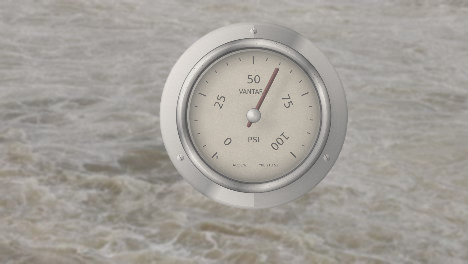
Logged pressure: 60 psi
